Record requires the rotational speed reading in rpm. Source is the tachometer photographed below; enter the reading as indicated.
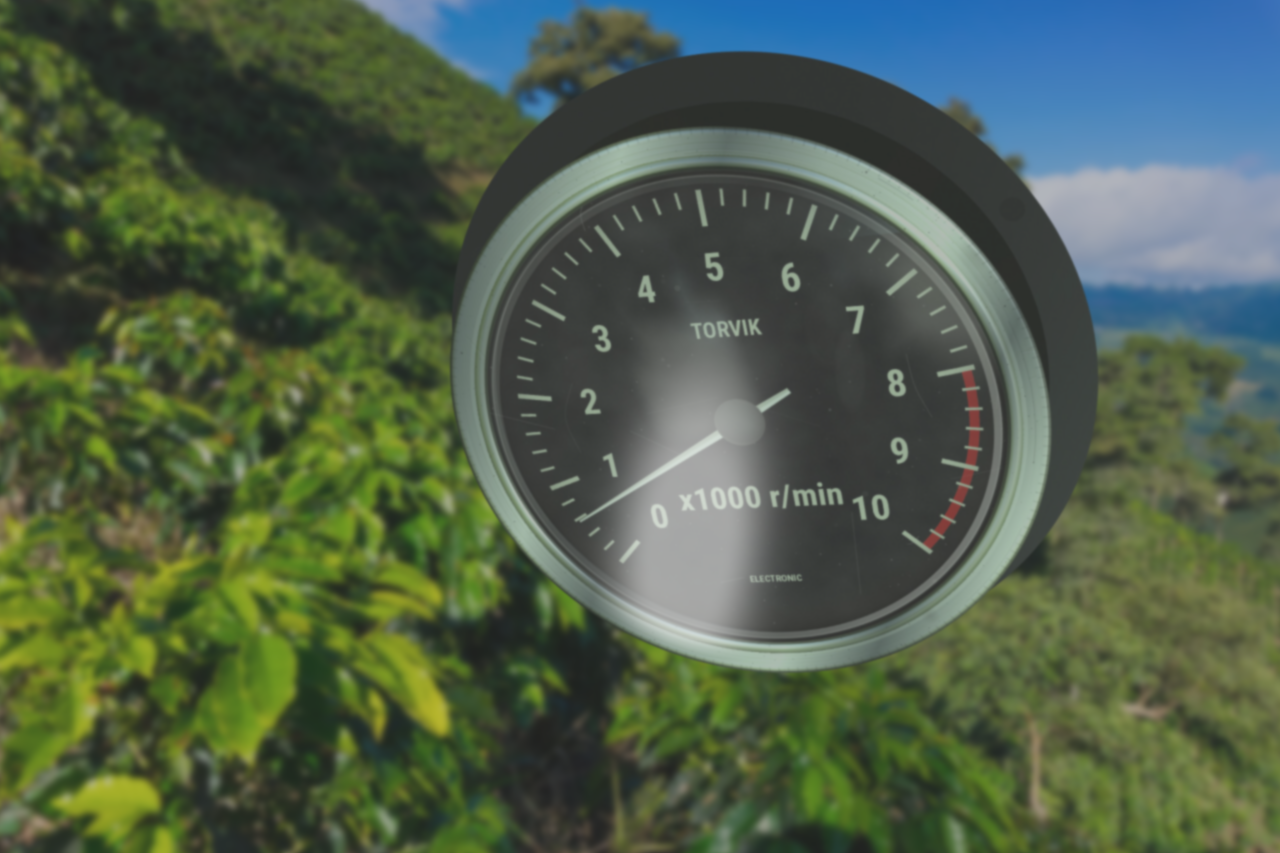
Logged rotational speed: 600 rpm
